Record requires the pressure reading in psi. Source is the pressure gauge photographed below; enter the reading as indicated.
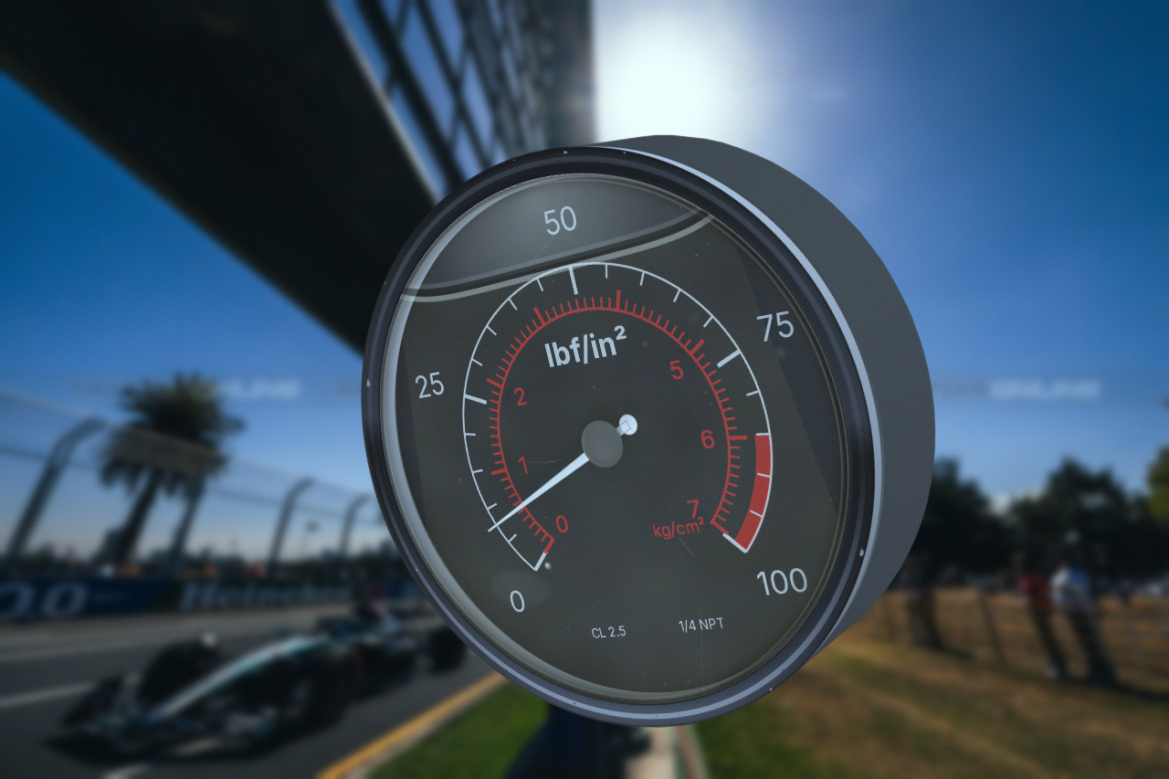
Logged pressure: 7.5 psi
